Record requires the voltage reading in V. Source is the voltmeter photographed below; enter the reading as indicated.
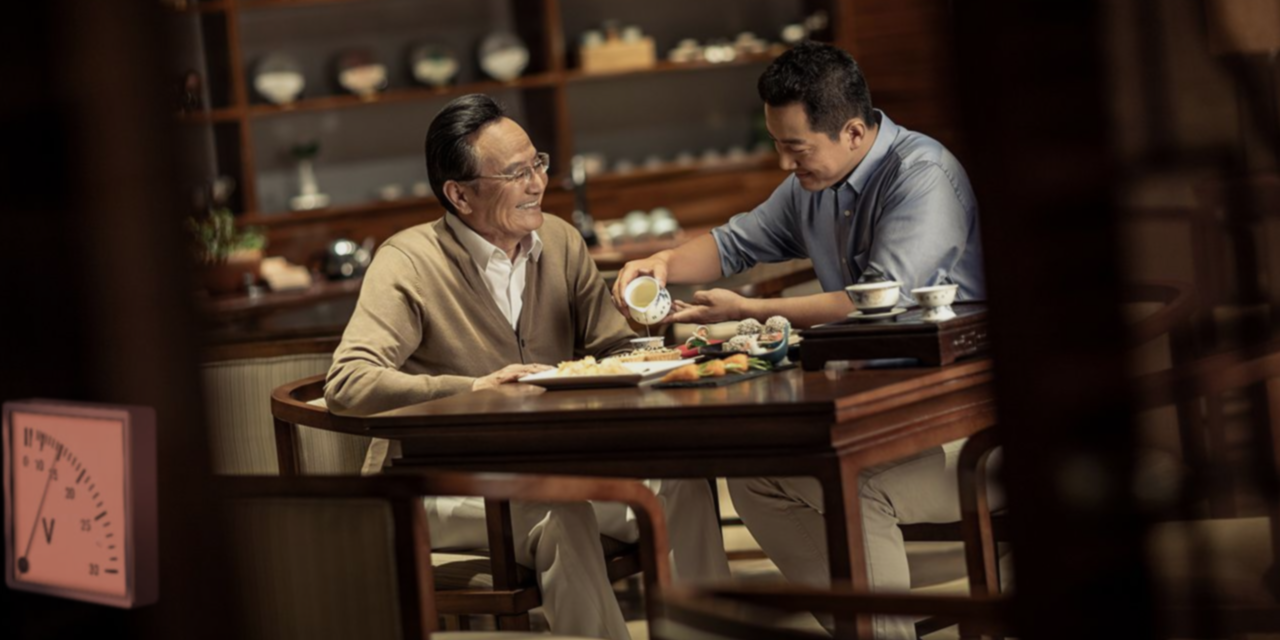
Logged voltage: 15 V
